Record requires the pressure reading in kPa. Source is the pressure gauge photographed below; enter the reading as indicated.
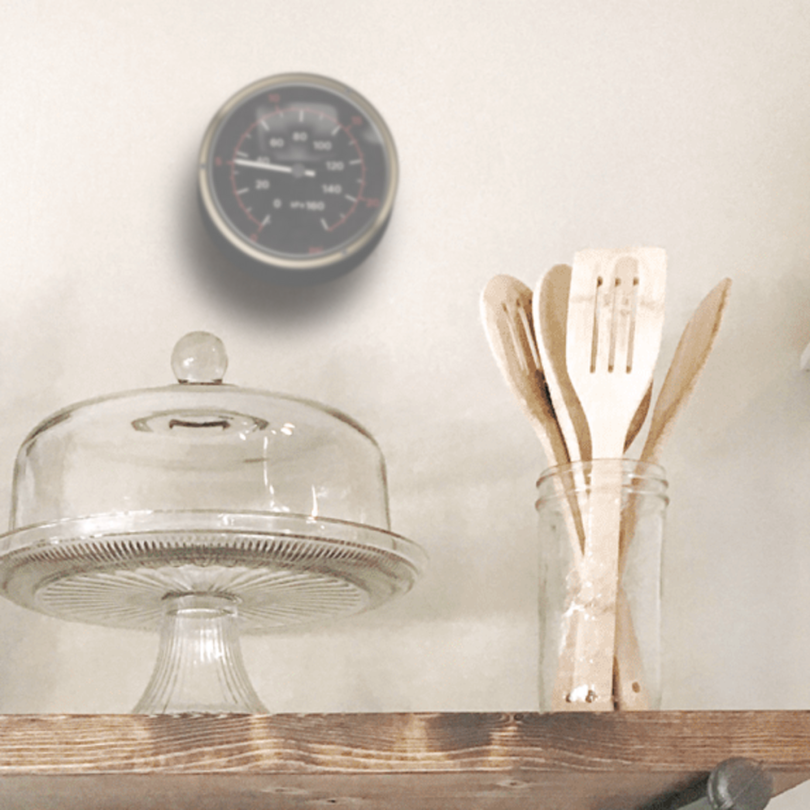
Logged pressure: 35 kPa
